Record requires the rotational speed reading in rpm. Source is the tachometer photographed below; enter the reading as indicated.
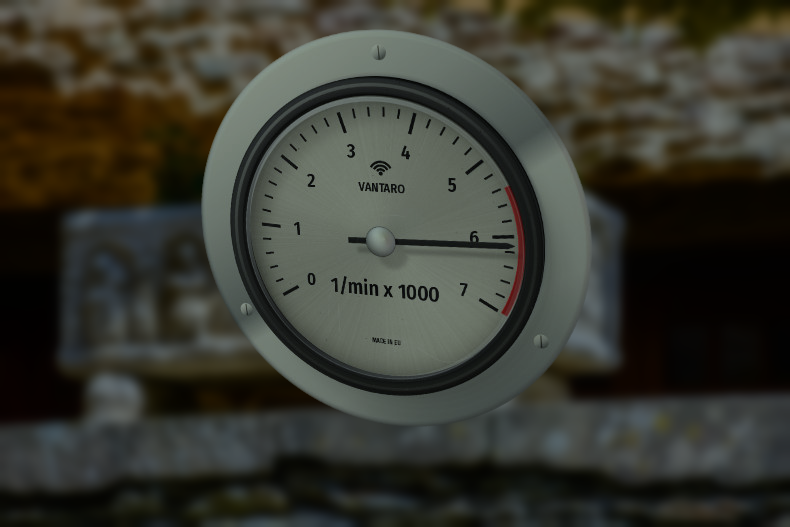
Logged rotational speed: 6100 rpm
